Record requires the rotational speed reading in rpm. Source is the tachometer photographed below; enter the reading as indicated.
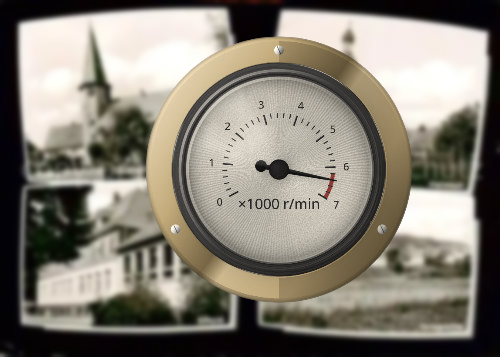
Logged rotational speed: 6400 rpm
